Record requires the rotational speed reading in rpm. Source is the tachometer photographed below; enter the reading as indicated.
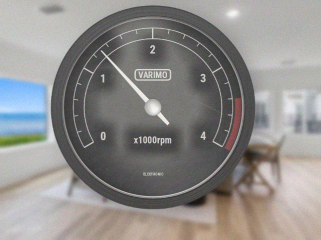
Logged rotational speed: 1300 rpm
